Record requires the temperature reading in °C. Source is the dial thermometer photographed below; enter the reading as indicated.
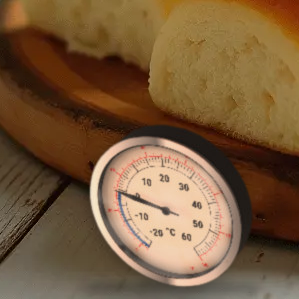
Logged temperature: 0 °C
